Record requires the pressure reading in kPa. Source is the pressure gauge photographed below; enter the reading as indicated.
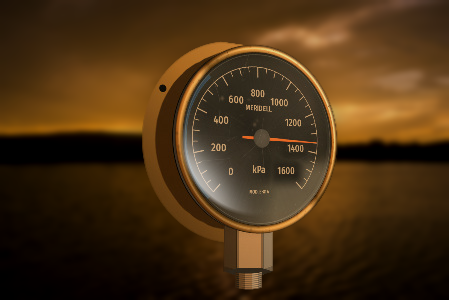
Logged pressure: 1350 kPa
